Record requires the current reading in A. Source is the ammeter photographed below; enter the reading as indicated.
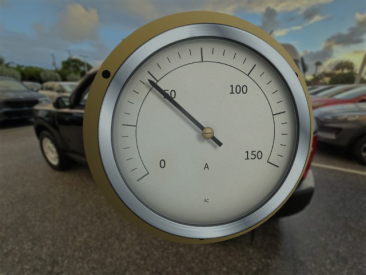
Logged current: 47.5 A
